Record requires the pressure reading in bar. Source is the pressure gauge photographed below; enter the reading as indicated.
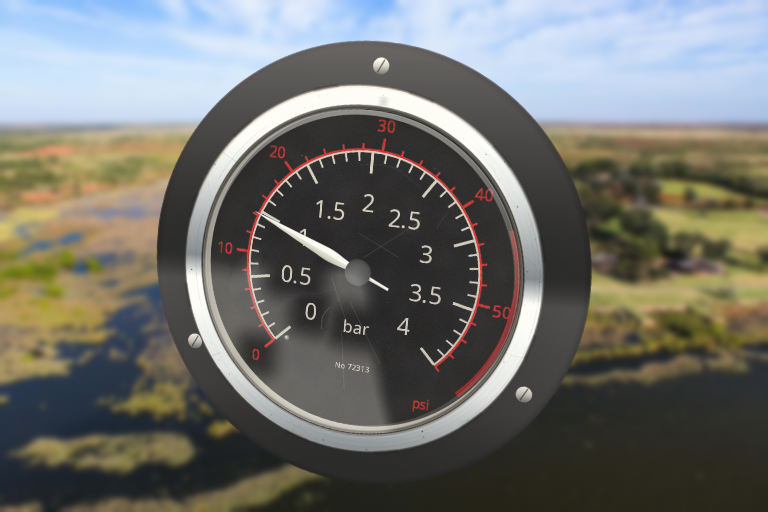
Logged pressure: 1 bar
